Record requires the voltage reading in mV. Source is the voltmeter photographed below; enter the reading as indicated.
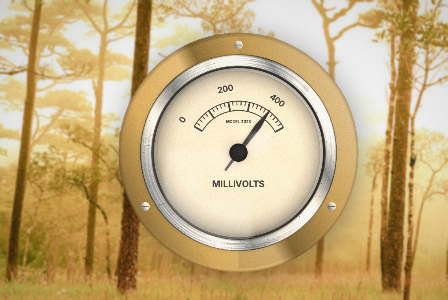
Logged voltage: 400 mV
